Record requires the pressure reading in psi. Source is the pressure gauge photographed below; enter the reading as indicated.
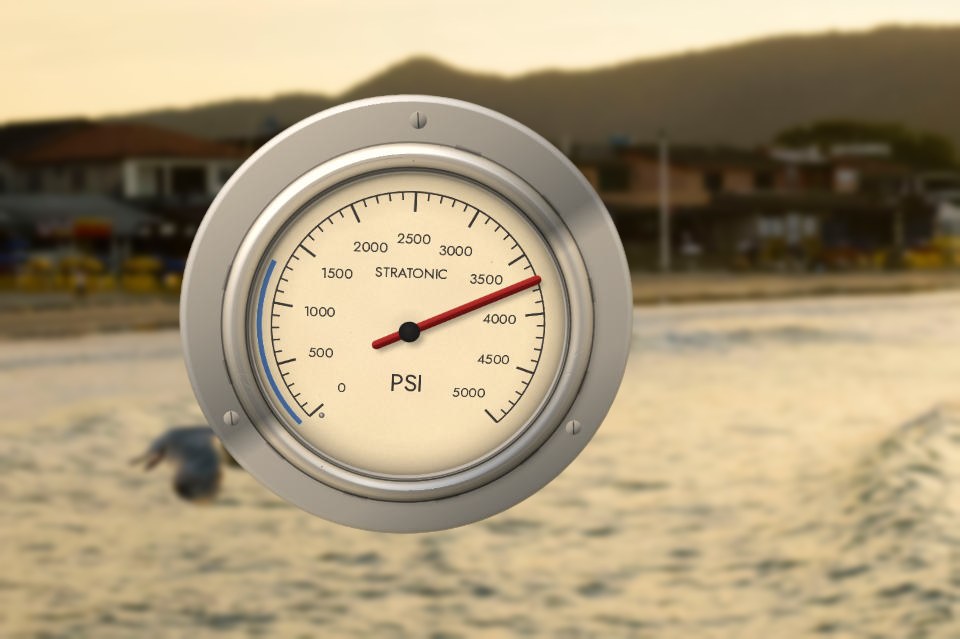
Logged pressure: 3700 psi
